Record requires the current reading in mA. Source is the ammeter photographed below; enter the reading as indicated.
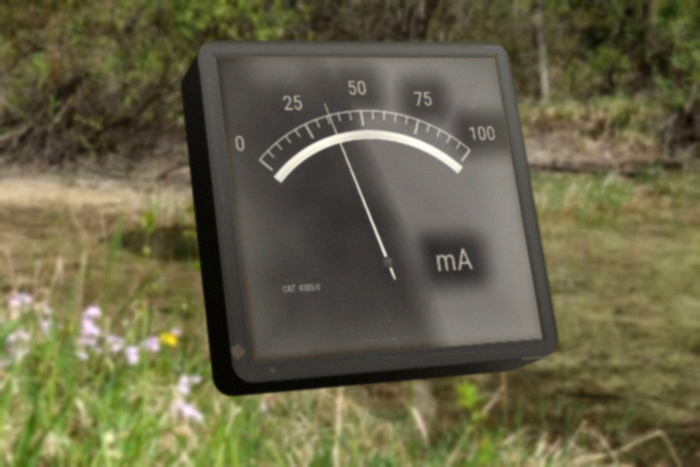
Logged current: 35 mA
